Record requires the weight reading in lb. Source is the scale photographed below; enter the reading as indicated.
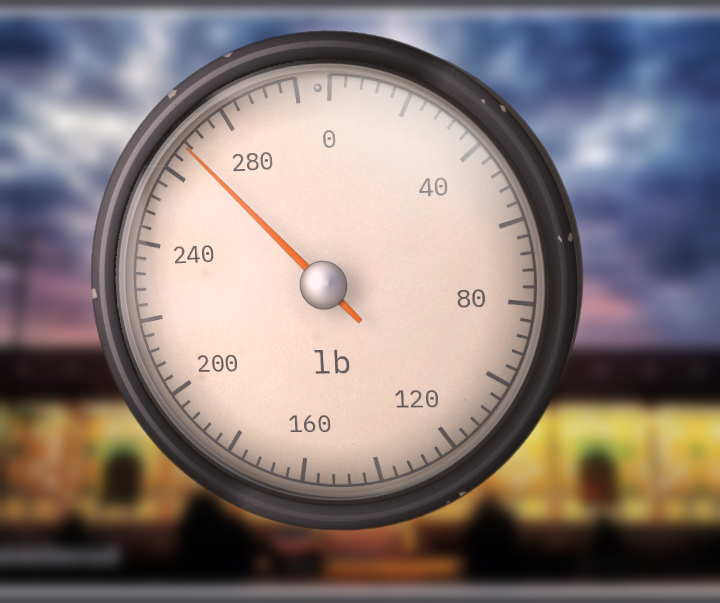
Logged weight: 268 lb
